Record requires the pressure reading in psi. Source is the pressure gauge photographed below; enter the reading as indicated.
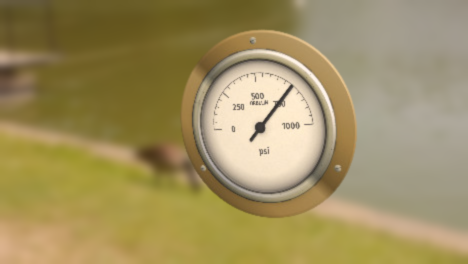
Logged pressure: 750 psi
